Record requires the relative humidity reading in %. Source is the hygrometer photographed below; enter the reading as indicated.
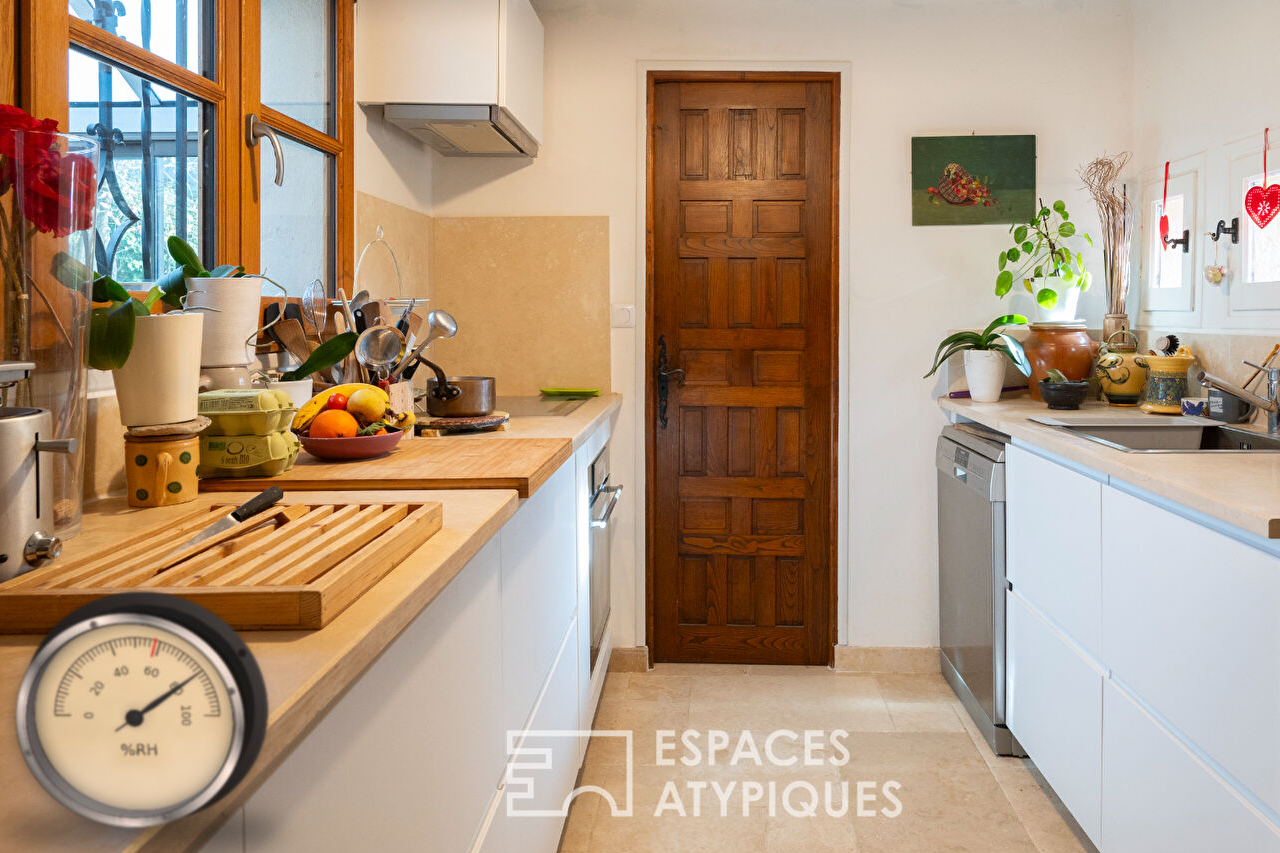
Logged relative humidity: 80 %
